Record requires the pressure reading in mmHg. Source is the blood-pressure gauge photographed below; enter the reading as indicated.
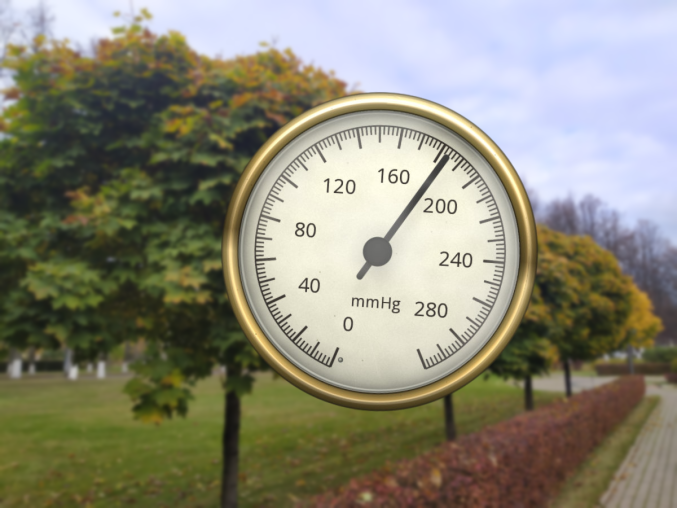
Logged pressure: 184 mmHg
